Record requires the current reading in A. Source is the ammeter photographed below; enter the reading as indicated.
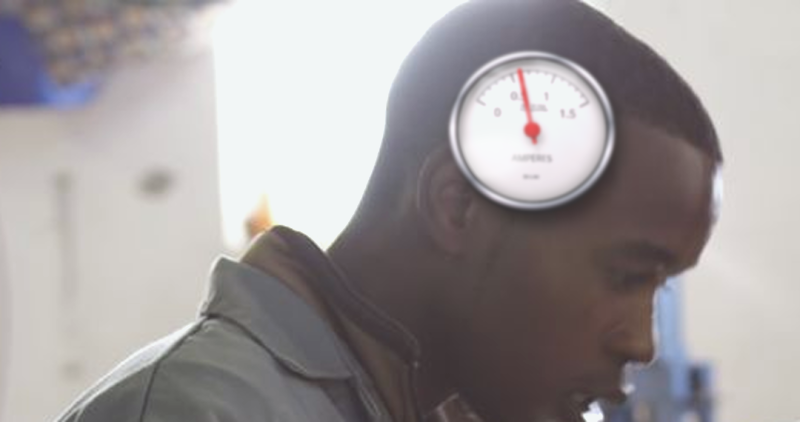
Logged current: 0.6 A
